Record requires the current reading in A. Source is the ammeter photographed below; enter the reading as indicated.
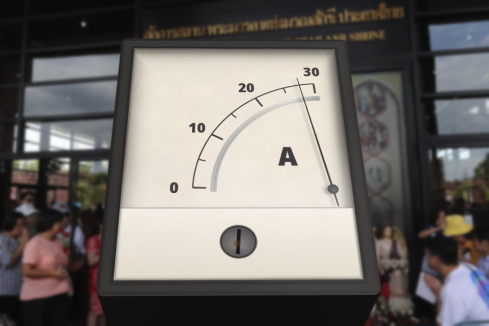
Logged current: 27.5 A
